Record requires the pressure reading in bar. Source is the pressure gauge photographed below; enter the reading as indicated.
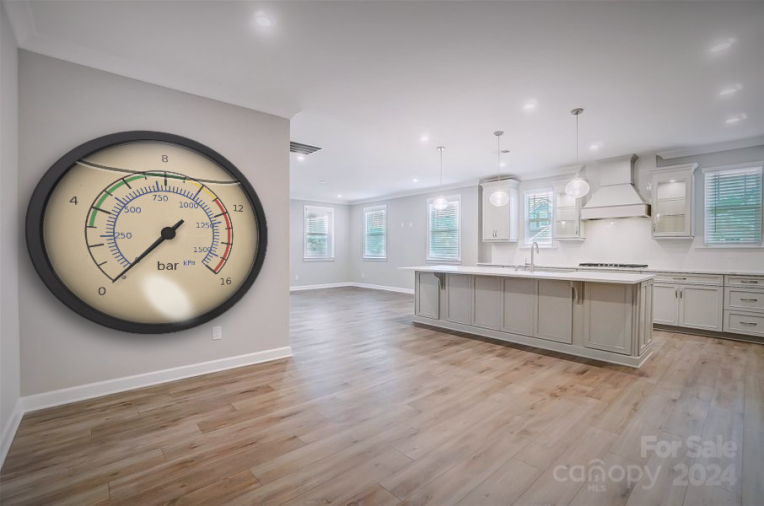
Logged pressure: 0 bar
